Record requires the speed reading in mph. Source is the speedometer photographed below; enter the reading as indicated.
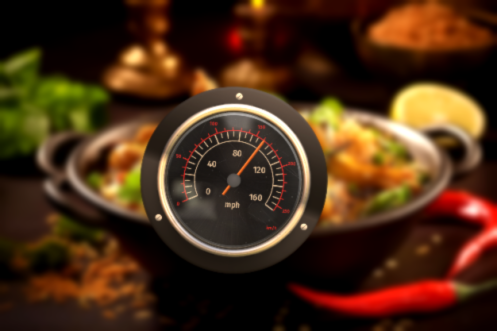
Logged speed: 100 mph
